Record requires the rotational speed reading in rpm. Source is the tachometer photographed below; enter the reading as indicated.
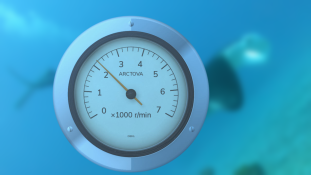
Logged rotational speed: 2200 rpm
